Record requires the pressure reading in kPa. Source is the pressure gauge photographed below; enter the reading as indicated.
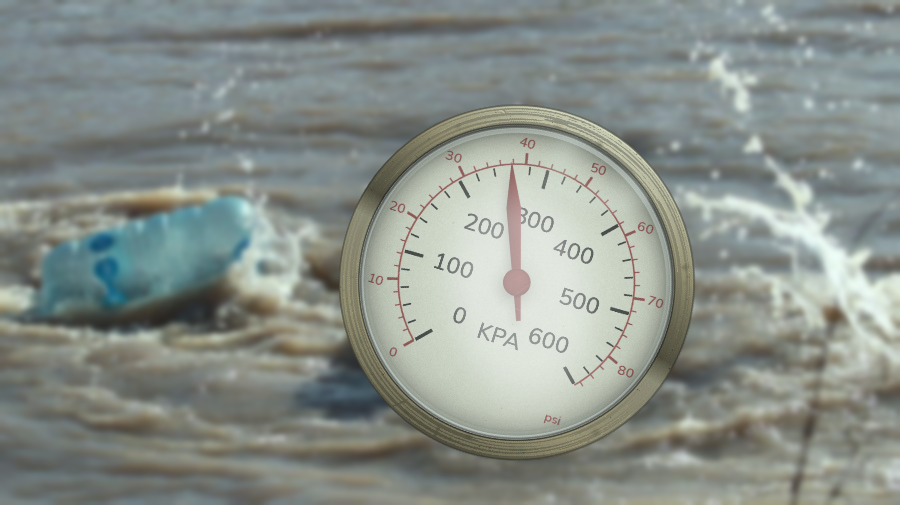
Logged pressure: 260 kPa
